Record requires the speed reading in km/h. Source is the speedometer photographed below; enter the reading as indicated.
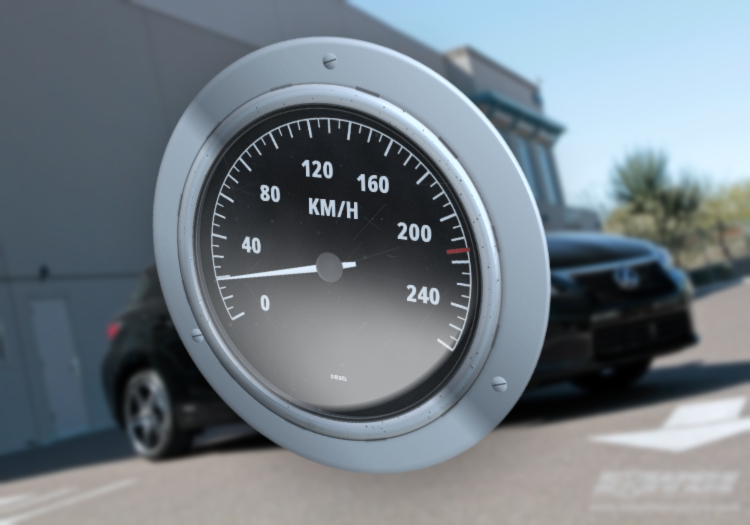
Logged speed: 20 km/h
